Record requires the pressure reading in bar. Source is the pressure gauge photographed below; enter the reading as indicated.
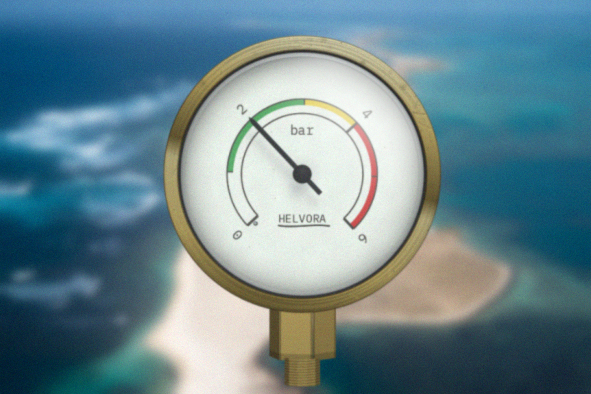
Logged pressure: 2 bar
